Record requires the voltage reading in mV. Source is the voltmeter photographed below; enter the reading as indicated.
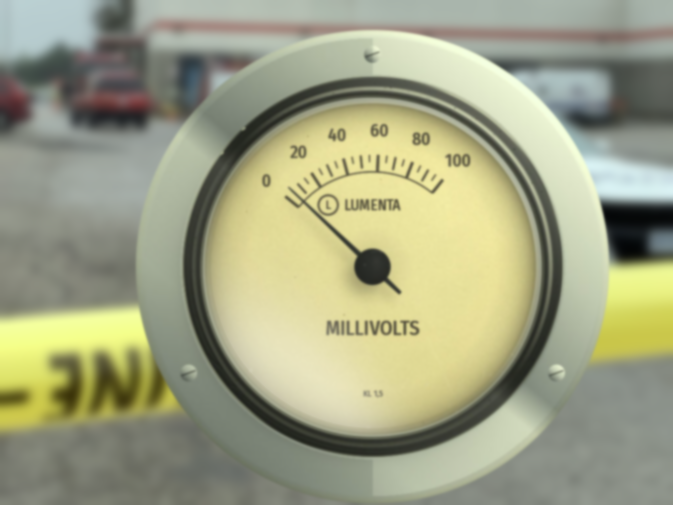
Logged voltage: 5 mV
